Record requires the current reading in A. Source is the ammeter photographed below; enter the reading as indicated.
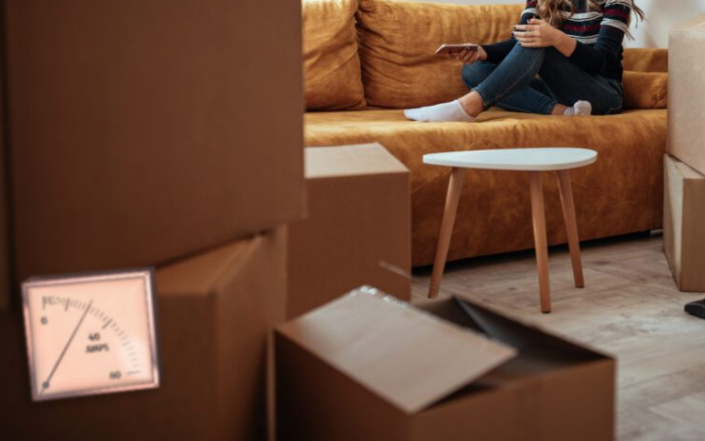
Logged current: 30 A
